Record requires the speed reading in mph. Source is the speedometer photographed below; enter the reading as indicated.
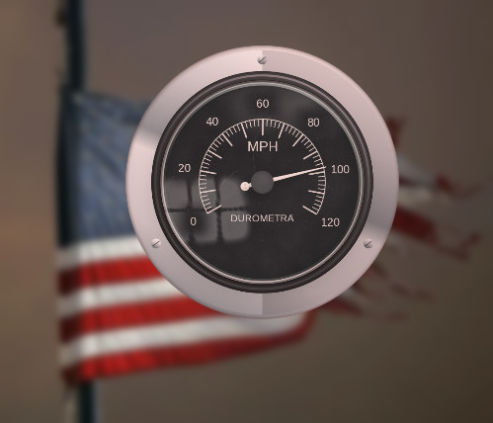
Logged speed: 98 mph
